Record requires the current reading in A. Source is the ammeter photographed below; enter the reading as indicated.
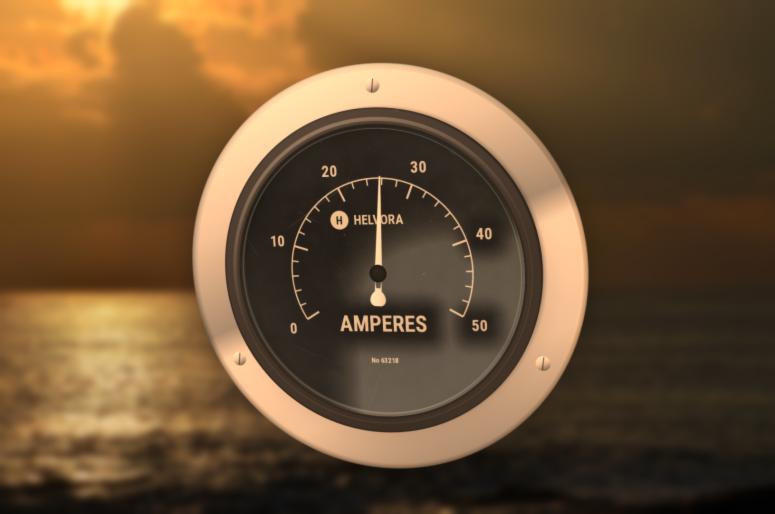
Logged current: 26 A
